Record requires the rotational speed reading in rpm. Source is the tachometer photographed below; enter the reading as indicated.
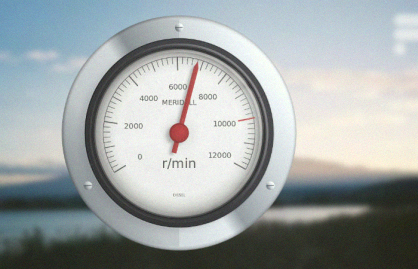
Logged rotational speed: 6800 rpm
